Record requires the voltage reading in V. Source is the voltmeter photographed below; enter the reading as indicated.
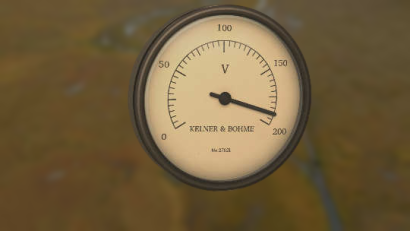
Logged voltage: 190 V
